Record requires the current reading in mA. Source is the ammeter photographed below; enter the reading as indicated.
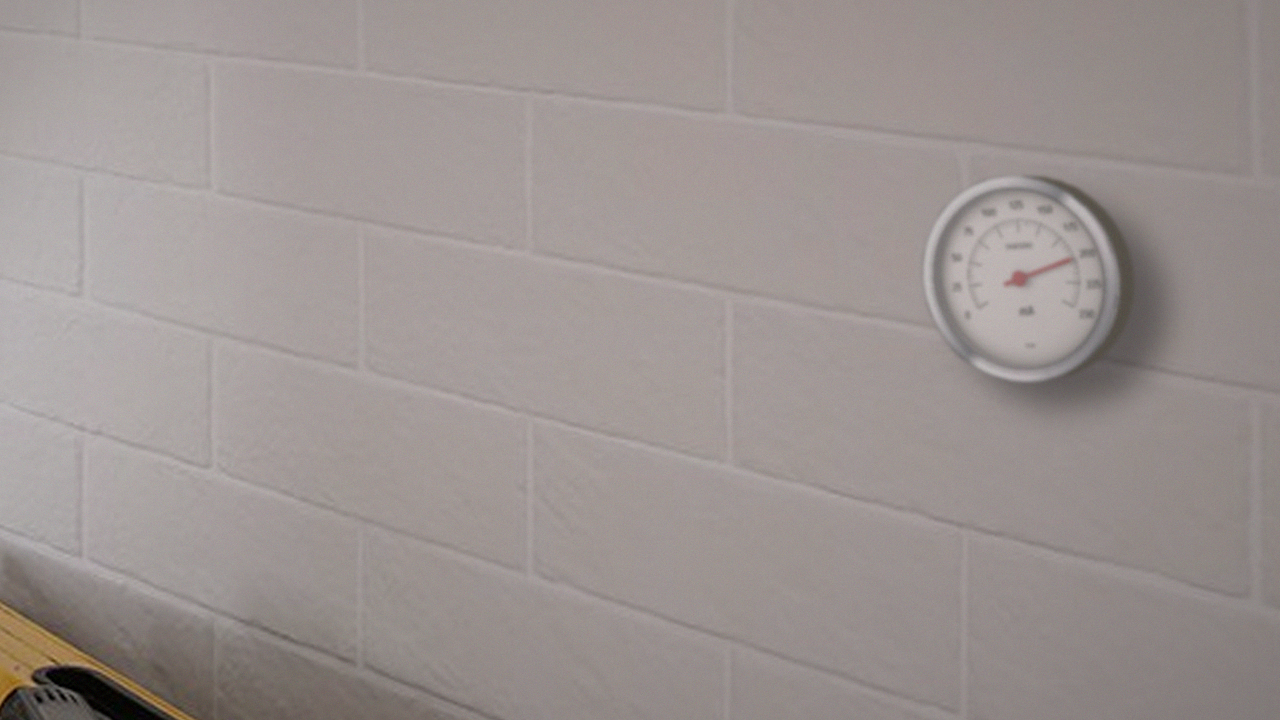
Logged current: 200 mA
